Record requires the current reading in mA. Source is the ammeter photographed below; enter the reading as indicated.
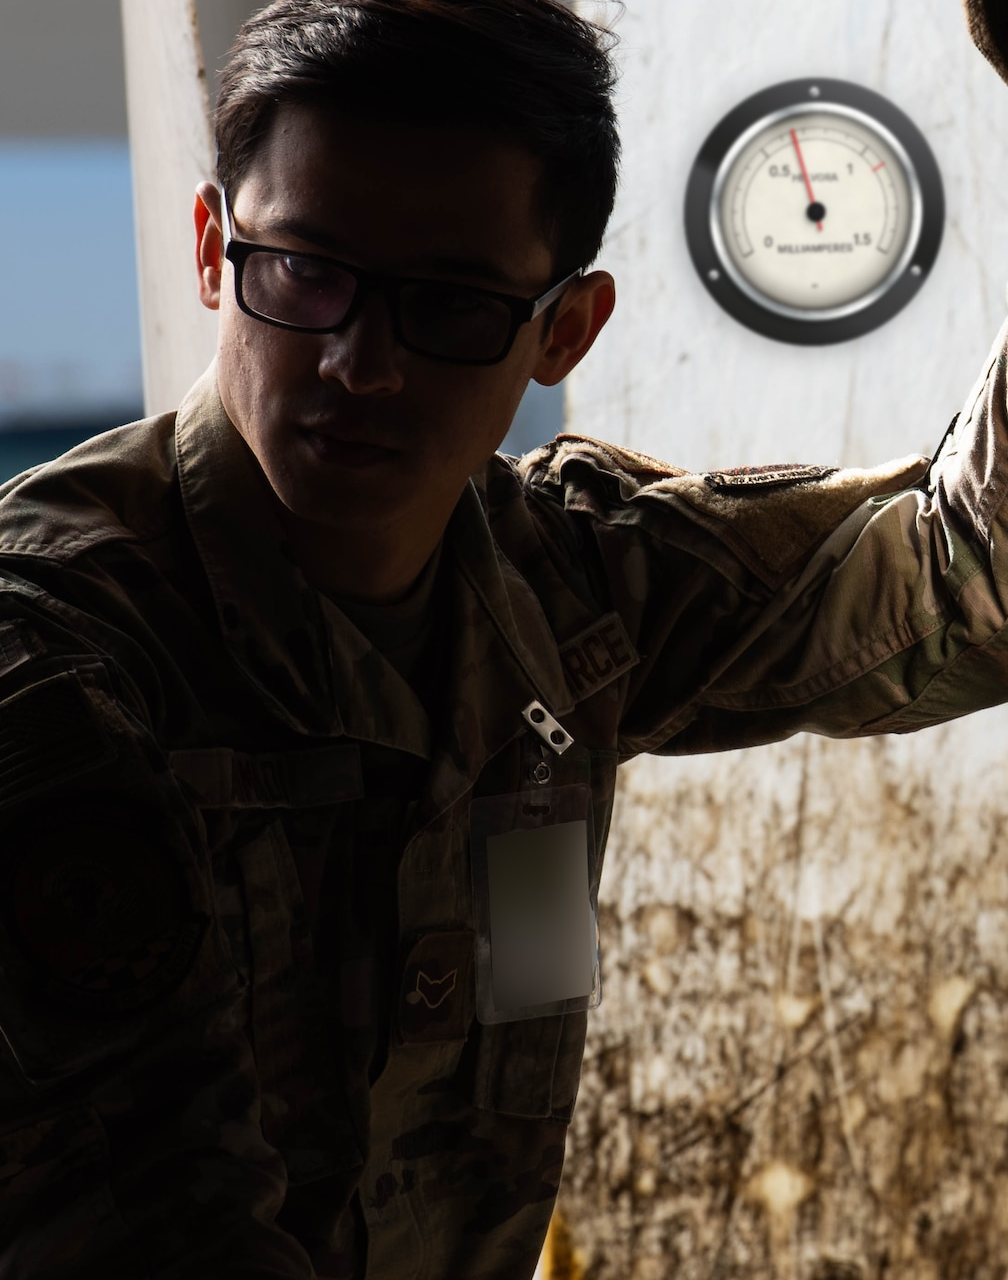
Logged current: 0.65 mA
